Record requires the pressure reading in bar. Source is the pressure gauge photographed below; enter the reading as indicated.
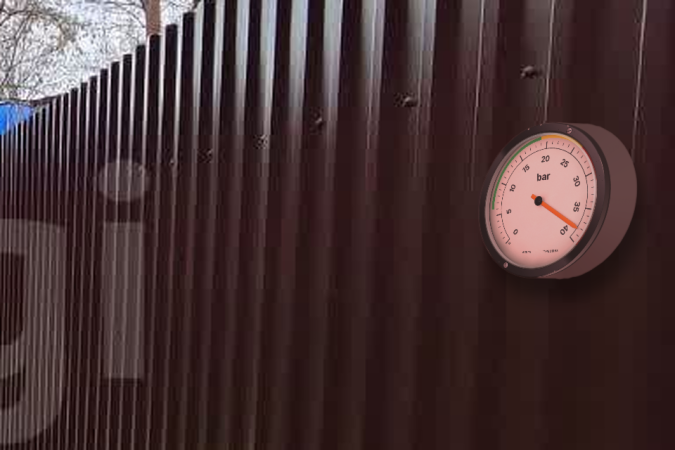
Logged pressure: 38 bar
